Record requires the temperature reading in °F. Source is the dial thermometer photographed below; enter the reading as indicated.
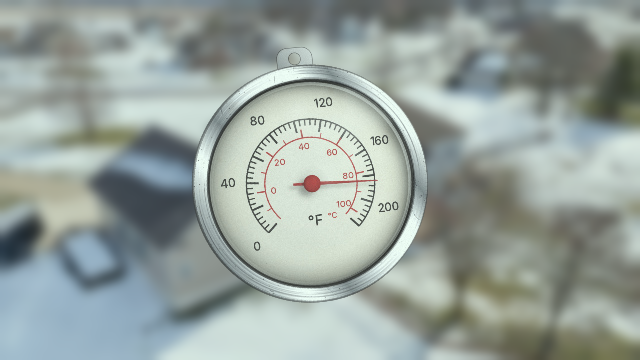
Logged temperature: 184 °F
